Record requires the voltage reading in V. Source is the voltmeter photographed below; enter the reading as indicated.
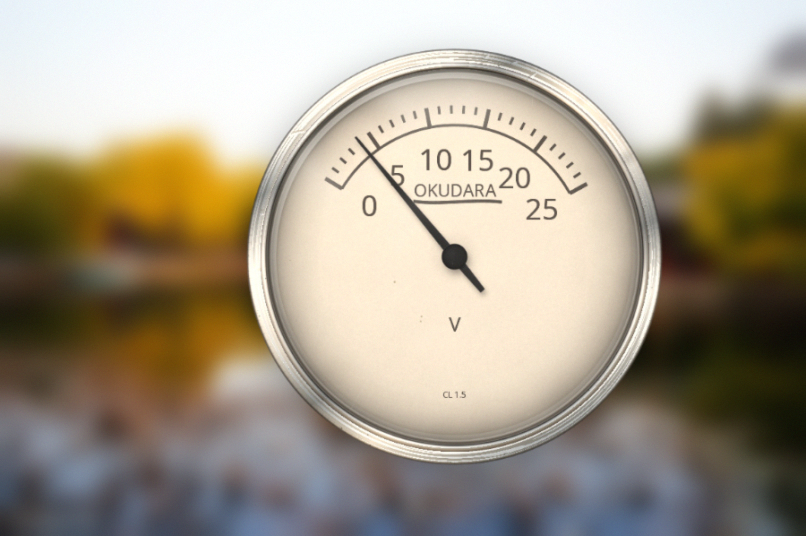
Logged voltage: 4 V
